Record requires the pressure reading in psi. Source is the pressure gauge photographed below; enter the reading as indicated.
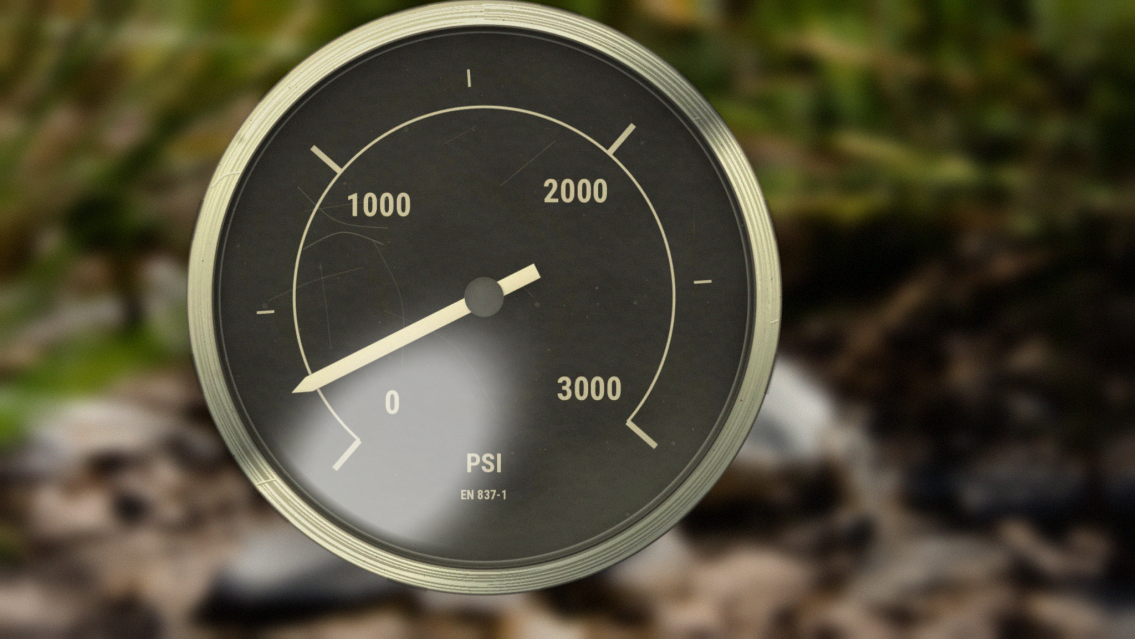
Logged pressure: 250 psi
